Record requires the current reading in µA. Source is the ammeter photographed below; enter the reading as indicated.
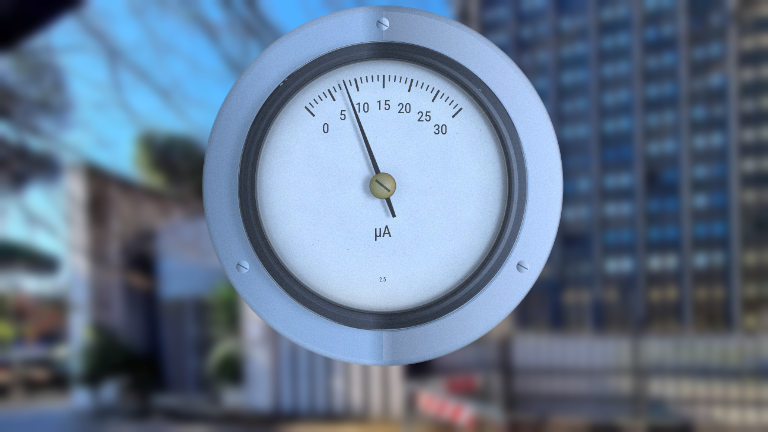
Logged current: 8 µA
